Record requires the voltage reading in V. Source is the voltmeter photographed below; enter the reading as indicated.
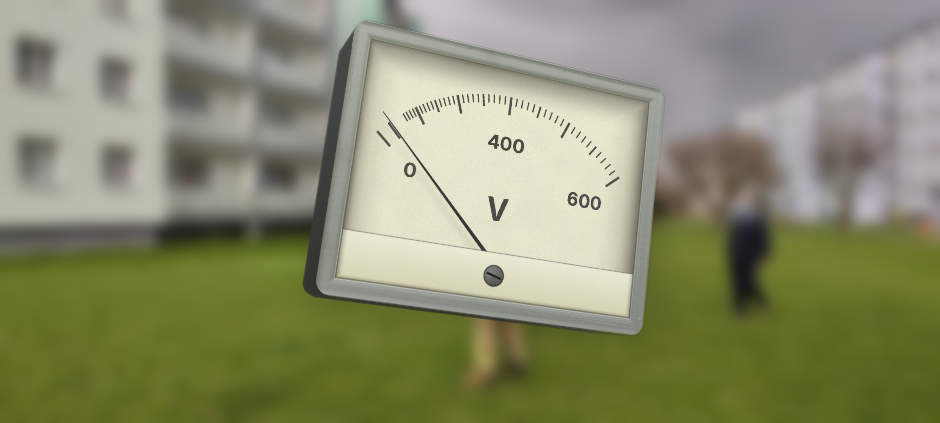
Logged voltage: 100 V
